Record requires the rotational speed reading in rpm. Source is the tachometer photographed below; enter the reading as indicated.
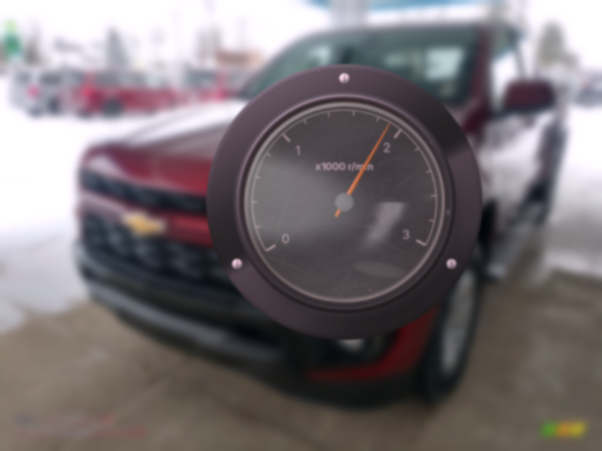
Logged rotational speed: 1900 rpm
